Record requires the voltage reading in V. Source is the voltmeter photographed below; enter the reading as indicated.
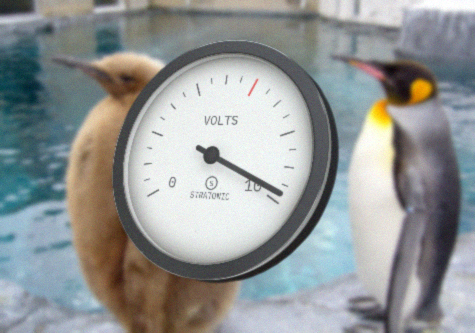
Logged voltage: 9.75 V
